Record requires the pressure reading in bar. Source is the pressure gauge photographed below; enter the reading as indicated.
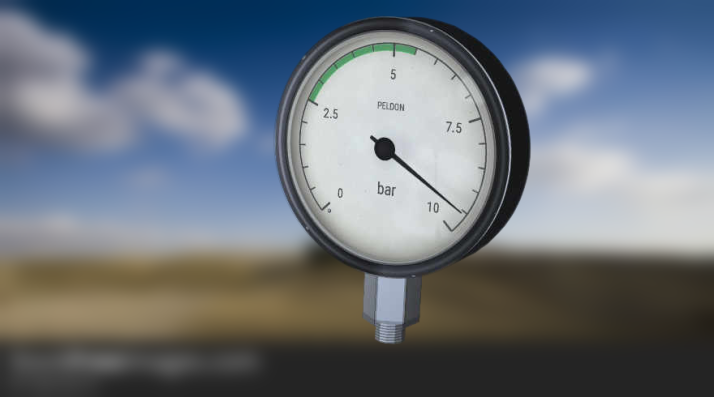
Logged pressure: 9.5 bar
